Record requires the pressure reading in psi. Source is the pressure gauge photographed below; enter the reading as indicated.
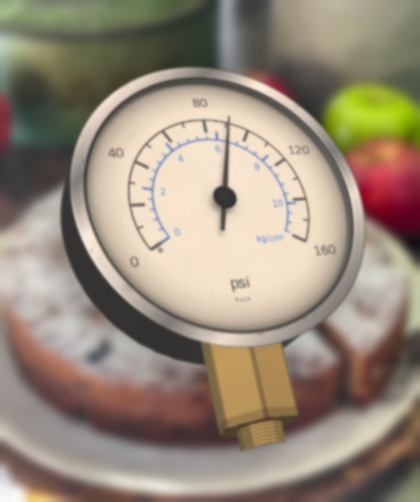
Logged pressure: 90 psi
